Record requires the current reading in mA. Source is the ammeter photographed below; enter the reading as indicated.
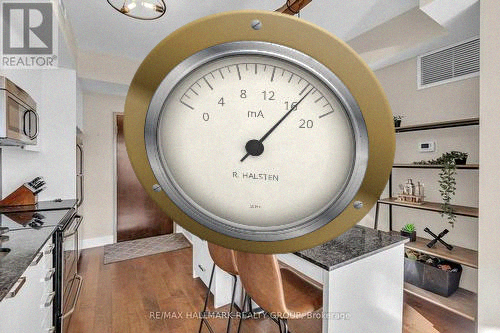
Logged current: 16.5 mA
